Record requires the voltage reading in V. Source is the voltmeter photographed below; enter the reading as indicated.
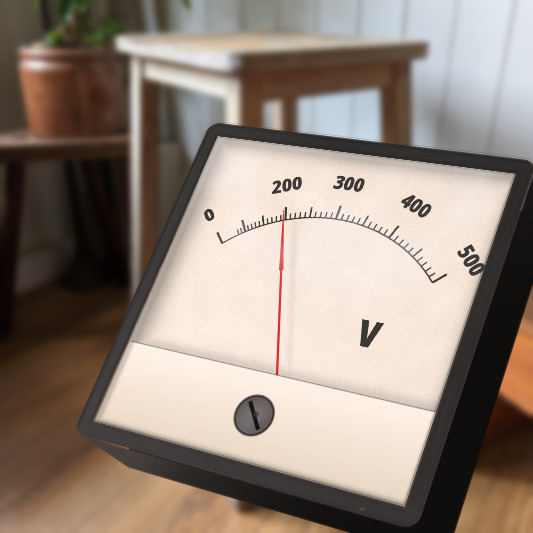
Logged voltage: 200 V
